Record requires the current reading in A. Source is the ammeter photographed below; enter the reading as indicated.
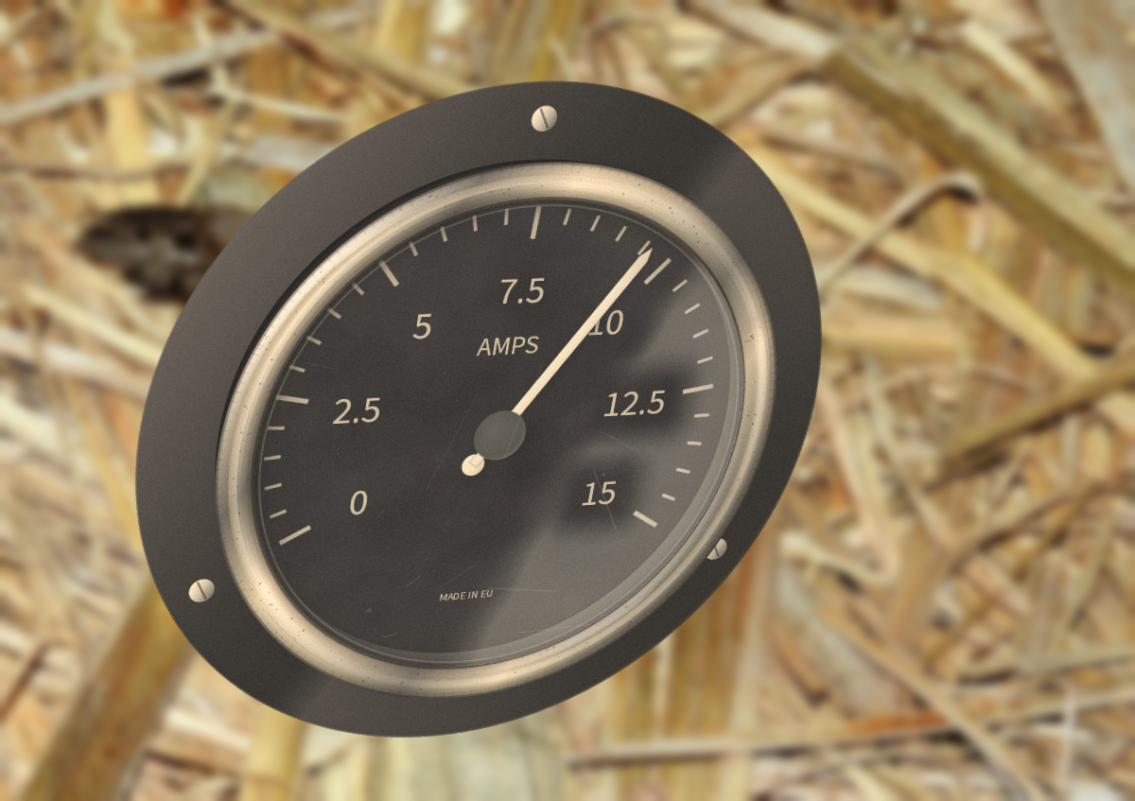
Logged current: 9.5 A
